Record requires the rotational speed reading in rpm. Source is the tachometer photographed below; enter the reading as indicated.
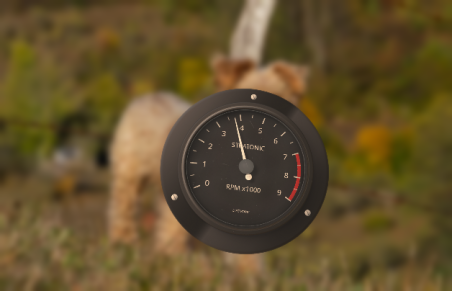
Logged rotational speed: 3750 rpm
